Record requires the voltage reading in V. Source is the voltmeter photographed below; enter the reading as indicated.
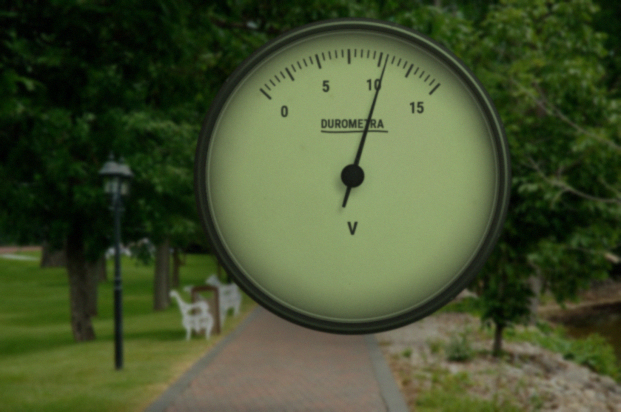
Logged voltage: 10.5 V
